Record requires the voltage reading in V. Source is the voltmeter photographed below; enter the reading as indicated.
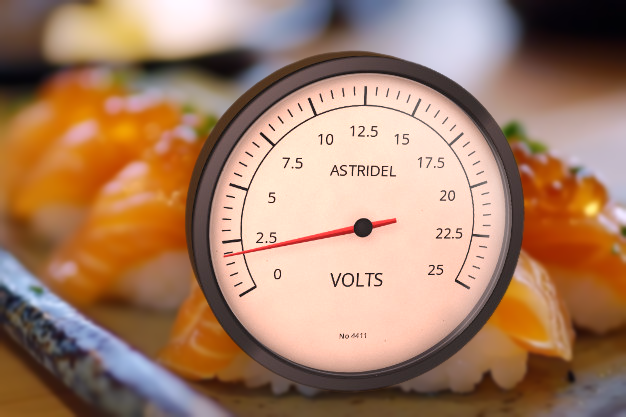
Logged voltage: 2 V
